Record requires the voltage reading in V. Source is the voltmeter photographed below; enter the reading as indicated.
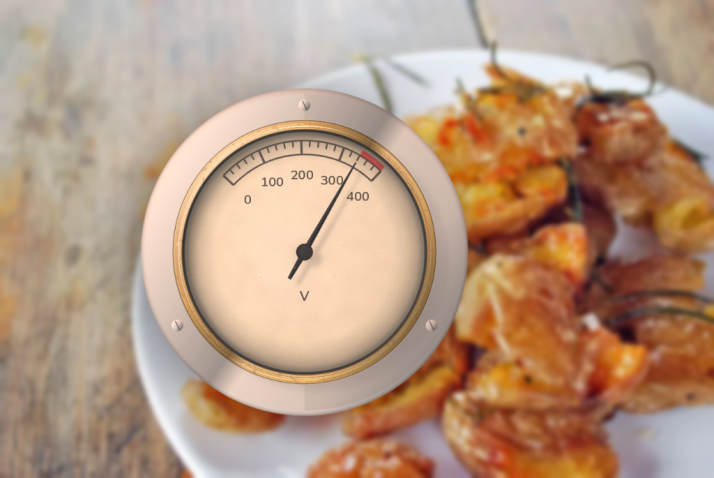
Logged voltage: 340 V
